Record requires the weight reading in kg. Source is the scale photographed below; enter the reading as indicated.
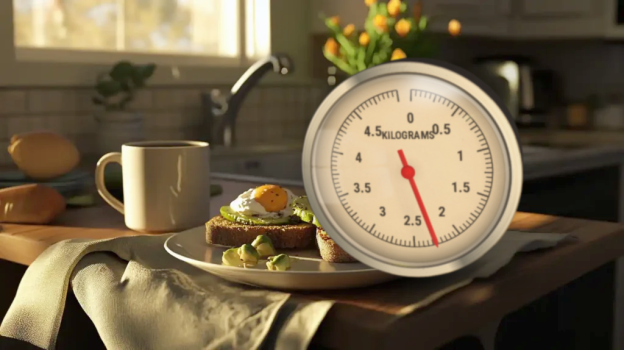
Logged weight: 2.25 kg
